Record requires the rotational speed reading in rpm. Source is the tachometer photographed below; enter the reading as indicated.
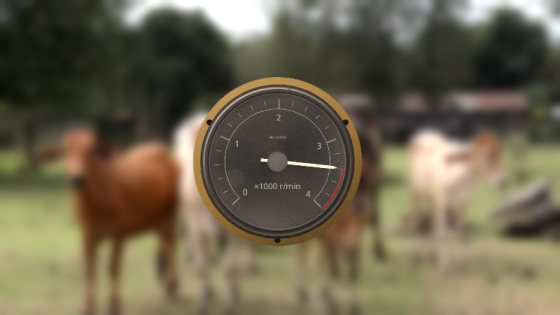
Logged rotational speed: 3400 rpm
